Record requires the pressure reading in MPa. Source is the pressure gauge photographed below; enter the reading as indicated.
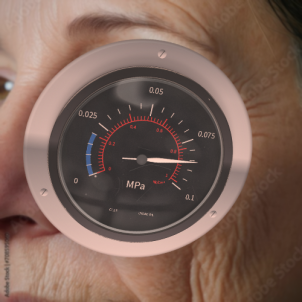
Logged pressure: 0.085 MPa
